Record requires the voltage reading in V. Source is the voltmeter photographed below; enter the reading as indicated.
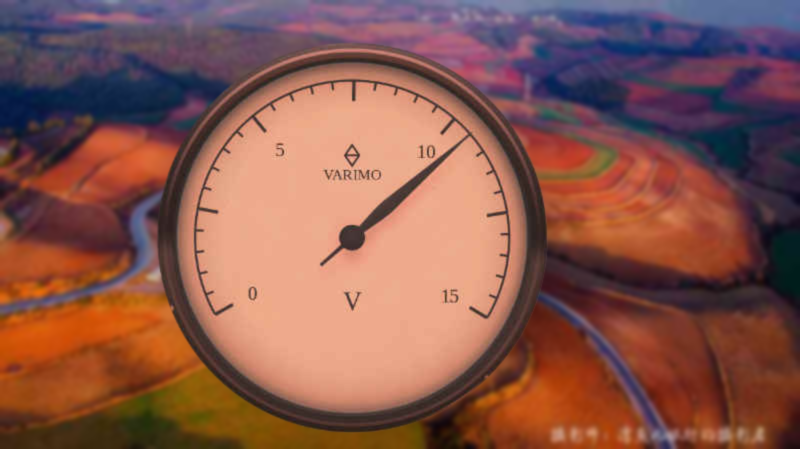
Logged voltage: 10.5 V
